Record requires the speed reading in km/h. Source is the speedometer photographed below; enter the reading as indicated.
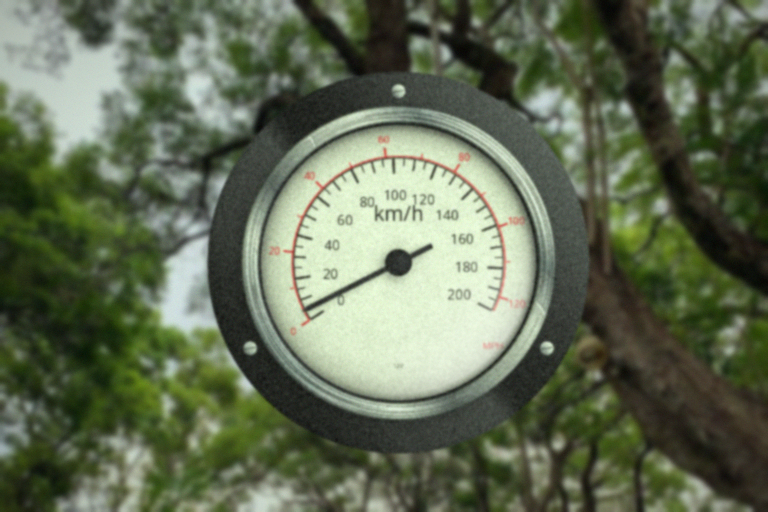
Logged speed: 5 km/h
